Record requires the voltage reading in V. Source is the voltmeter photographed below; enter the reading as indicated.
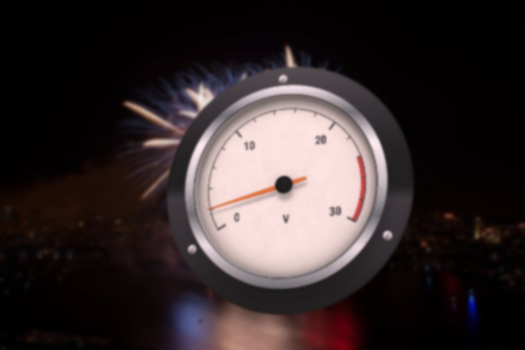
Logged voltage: 2 V
